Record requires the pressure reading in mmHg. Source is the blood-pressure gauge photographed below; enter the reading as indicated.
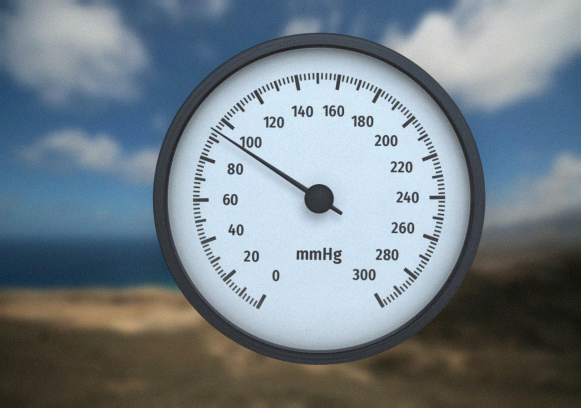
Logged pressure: 94 mmHg
